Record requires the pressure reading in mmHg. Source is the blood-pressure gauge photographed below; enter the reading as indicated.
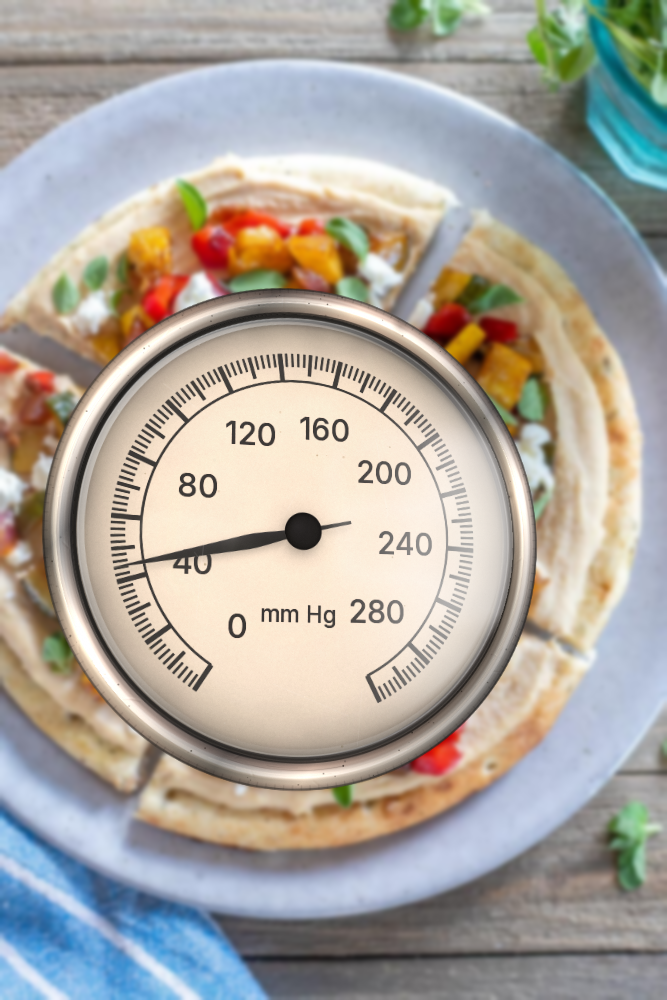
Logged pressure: 44 mmHg
